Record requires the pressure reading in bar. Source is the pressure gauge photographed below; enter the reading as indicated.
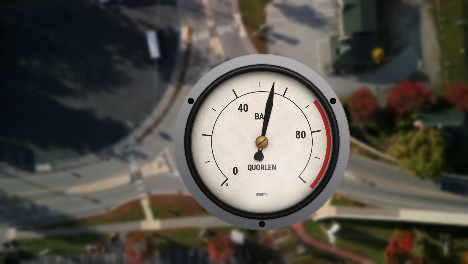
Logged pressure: 55 bar
